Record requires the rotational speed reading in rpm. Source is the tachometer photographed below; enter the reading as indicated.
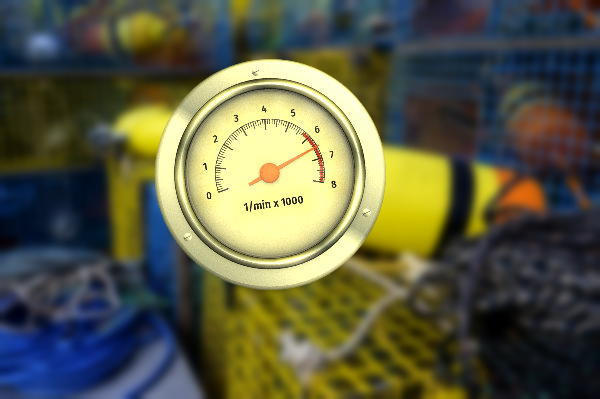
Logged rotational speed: 6500 rpm
